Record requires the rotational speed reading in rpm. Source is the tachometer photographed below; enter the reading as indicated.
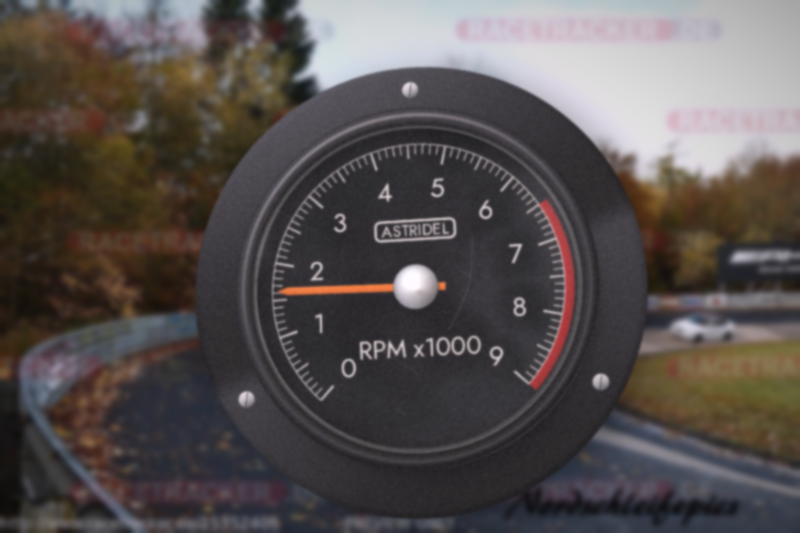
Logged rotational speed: 1600 rpm
